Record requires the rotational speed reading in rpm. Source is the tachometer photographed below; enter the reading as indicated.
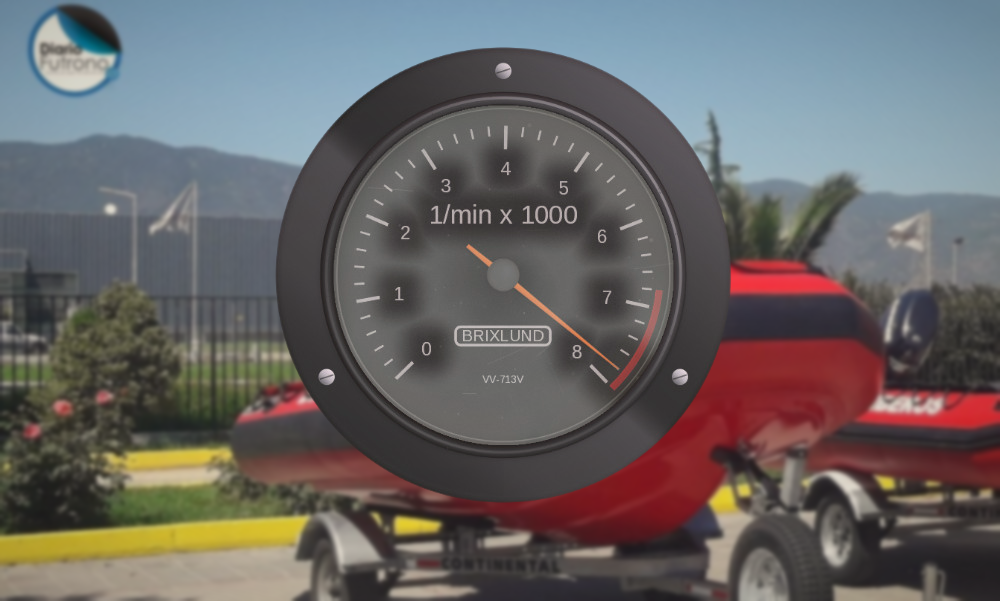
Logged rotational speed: 7800 rpm
